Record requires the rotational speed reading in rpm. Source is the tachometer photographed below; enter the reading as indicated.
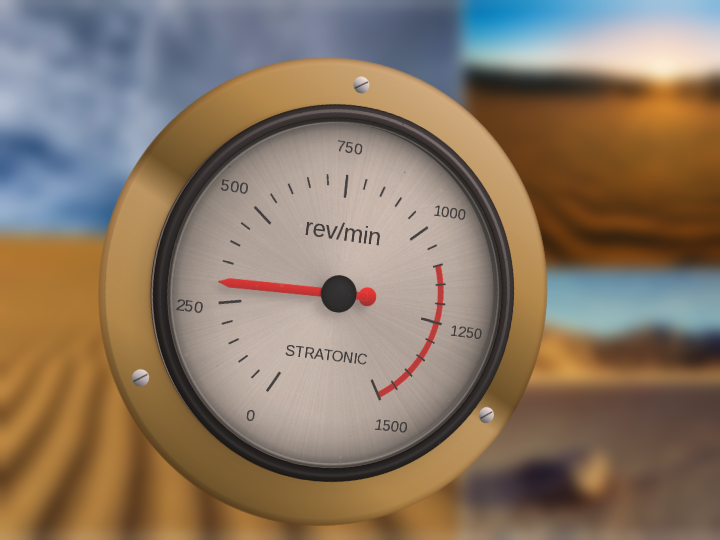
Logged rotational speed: 300 rpm
